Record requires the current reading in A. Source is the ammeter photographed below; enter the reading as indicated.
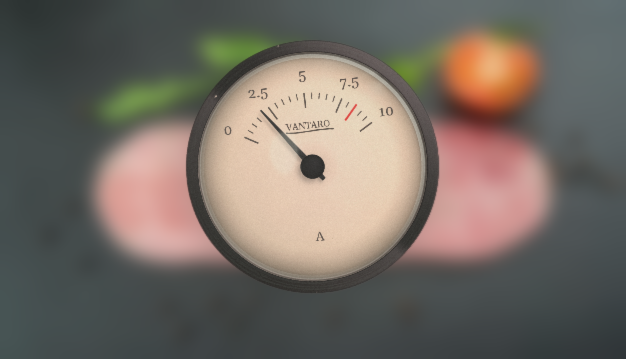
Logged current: 2 A
